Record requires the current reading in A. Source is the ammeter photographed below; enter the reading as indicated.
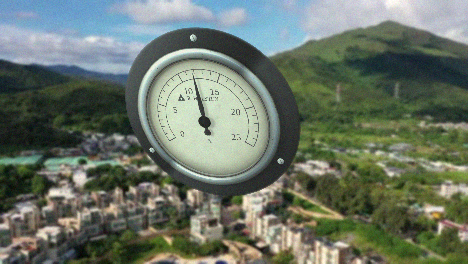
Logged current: 12 A
